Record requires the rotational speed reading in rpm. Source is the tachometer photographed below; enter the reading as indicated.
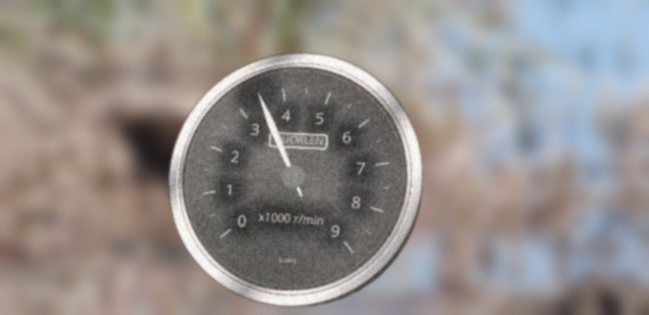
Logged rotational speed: 3500 rpm
